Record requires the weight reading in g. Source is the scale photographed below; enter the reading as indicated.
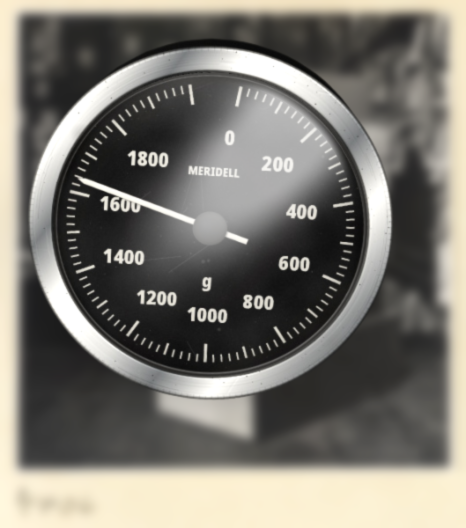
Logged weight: 1640 g
